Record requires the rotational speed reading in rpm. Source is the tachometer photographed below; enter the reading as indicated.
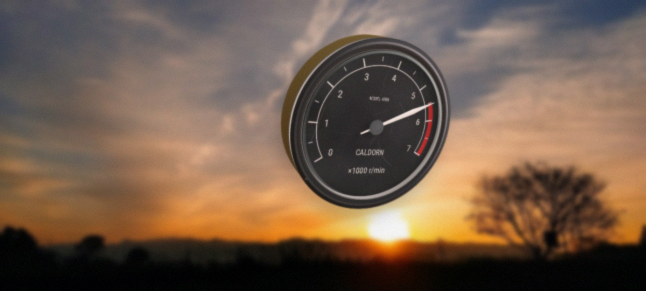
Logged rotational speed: 5500 rpm
